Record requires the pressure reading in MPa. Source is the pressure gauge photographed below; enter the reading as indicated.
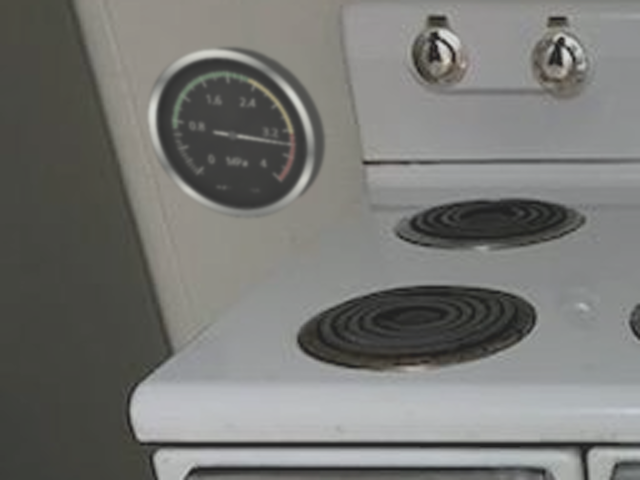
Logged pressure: 3.4 MPa
